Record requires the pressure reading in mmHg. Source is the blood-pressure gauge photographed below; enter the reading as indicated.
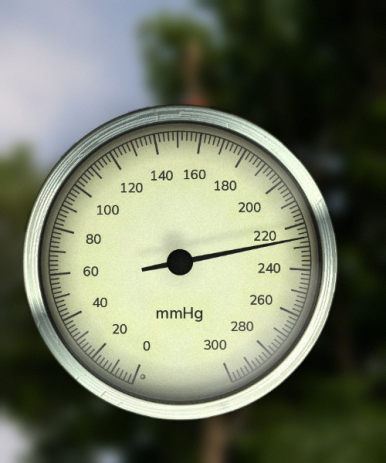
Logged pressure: 226 mmHg
